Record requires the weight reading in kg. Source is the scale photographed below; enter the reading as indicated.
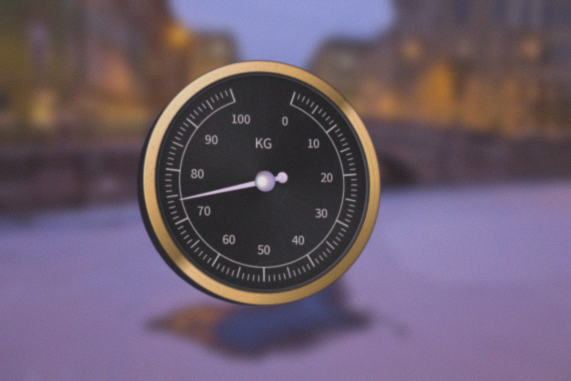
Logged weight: 74 kg
